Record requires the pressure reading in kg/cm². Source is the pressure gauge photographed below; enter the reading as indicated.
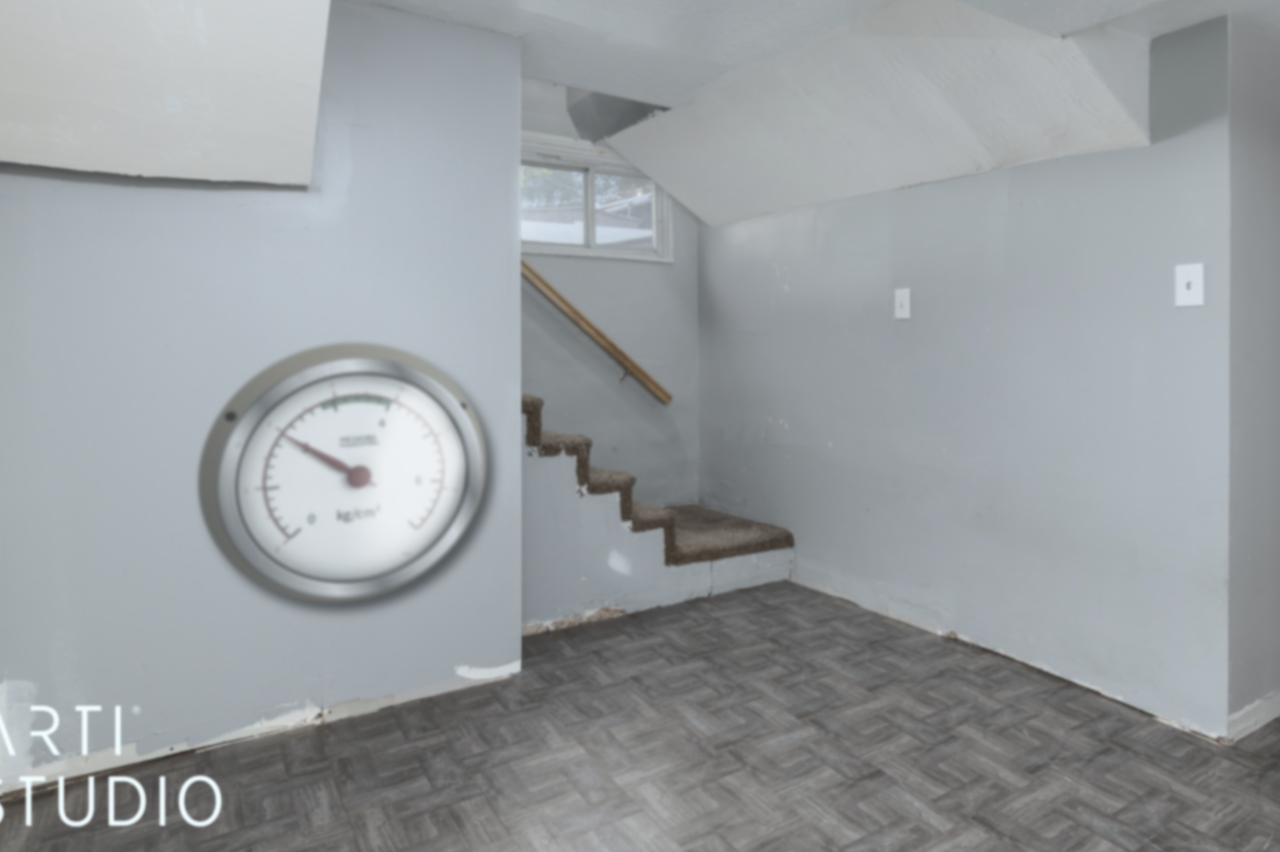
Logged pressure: 2 kg/cm²
